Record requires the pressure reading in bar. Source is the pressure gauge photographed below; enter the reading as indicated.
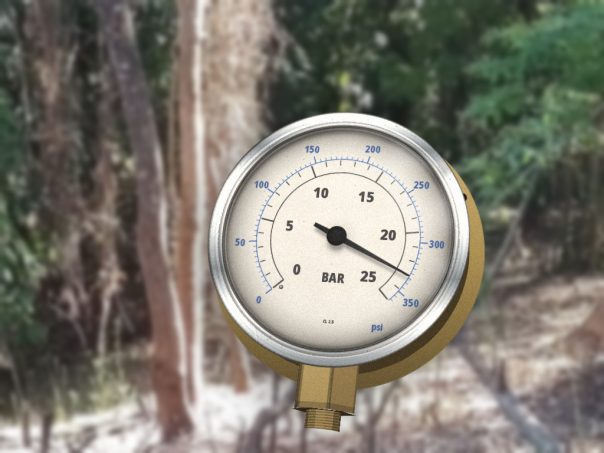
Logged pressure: 23 bar
